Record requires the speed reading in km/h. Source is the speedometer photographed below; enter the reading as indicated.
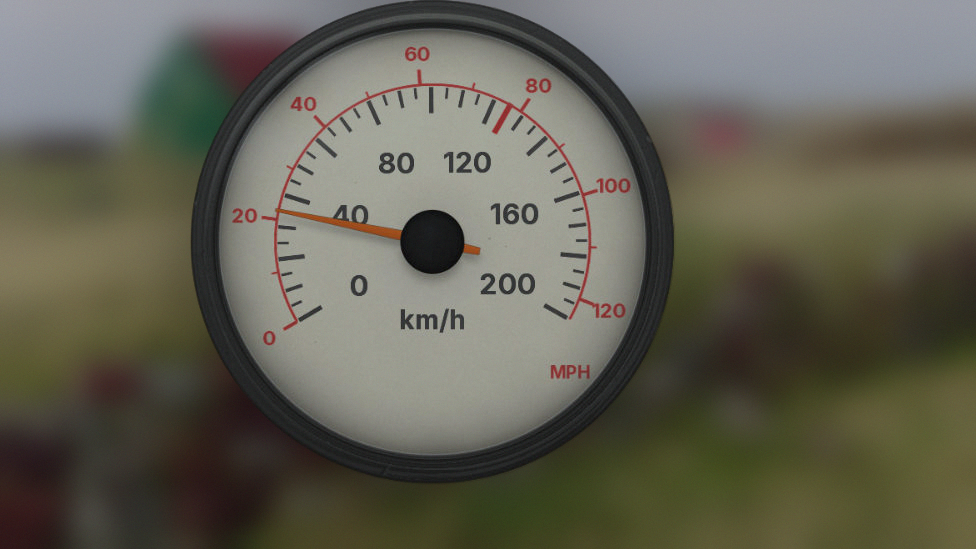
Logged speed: 35 km/h
